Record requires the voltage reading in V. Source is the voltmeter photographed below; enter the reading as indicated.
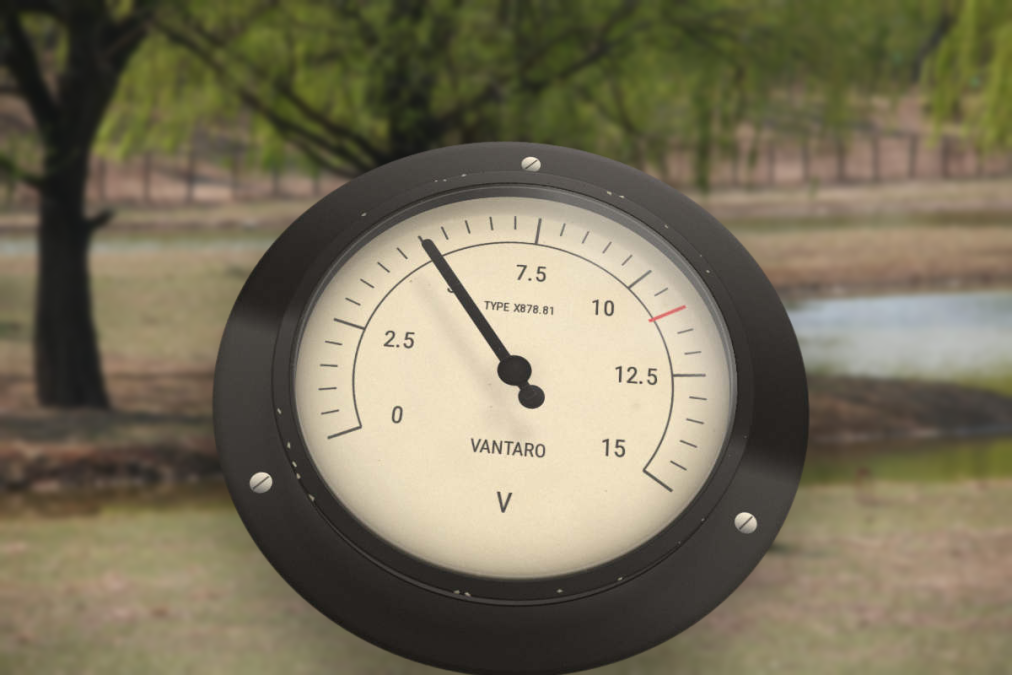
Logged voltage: 5 V
